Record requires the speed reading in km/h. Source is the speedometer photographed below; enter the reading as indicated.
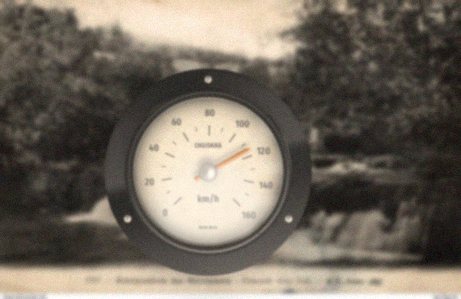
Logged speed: 115 km/h
